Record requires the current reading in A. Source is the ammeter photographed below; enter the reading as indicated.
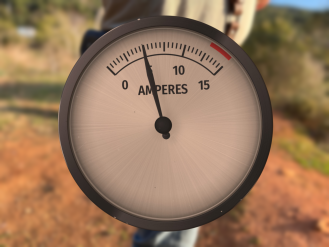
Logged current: 5 A
